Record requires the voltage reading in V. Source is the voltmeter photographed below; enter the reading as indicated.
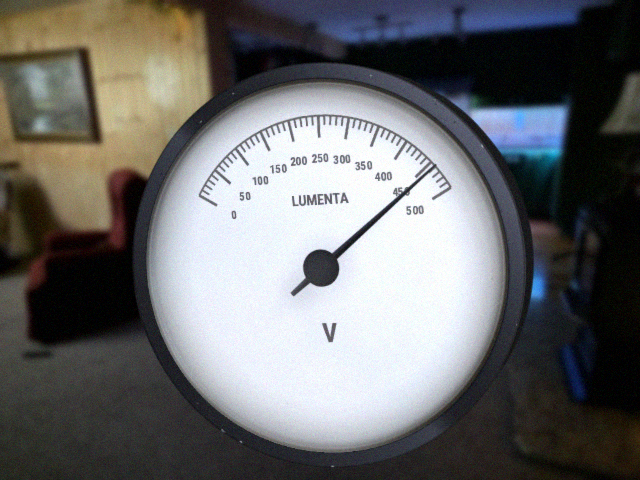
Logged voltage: 460 V
